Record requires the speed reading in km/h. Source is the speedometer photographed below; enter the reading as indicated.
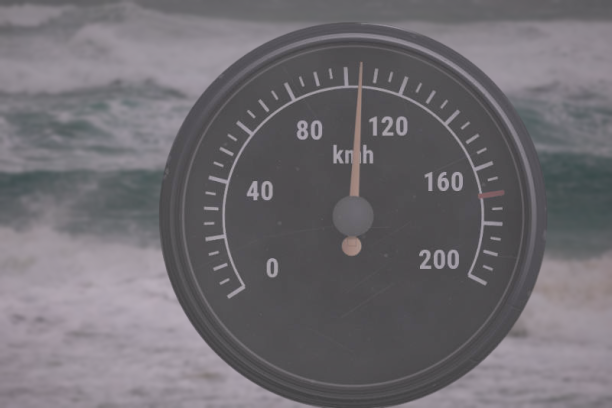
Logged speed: 105 km/h
